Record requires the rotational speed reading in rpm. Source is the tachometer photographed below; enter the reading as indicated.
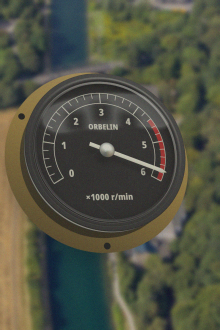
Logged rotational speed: 5800 rpm
